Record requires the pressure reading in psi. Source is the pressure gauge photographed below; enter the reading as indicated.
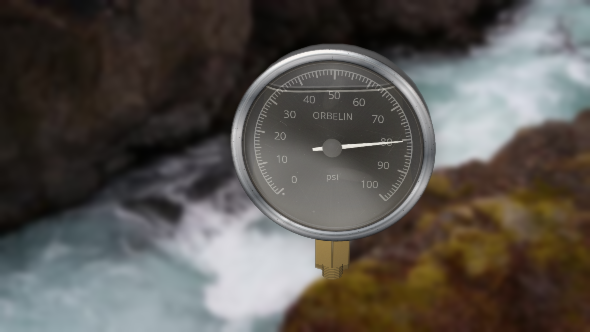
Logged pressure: 80 psi
